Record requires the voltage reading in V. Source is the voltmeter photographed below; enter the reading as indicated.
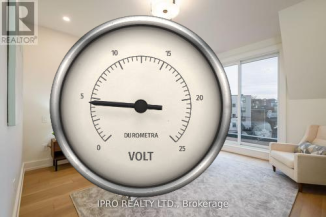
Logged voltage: 4.5 V
